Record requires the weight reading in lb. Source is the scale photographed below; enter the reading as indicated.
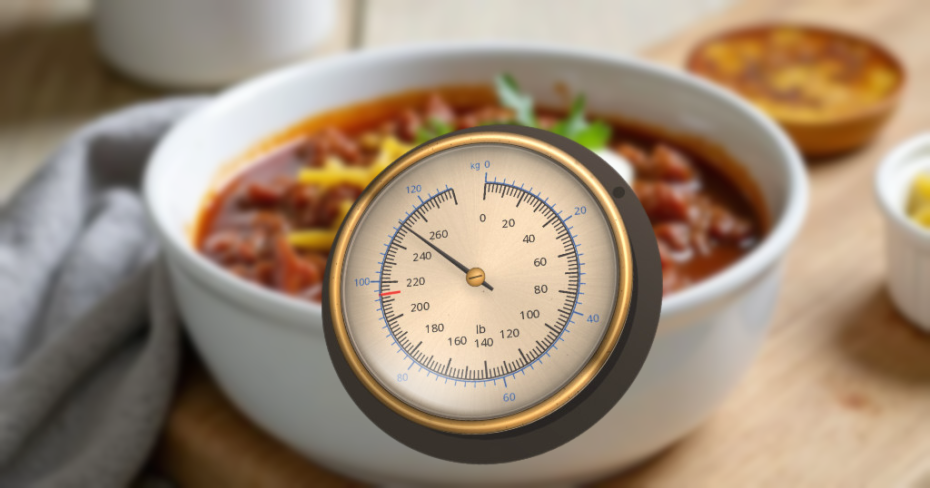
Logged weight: 250 lb
